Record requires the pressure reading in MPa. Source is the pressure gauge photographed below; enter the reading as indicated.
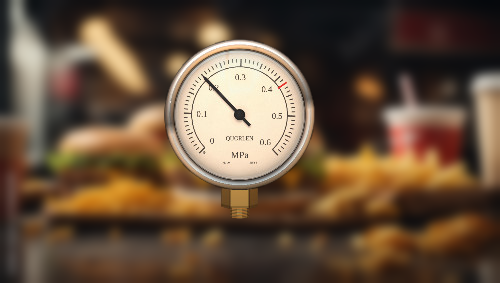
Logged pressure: 0.2 MPa
